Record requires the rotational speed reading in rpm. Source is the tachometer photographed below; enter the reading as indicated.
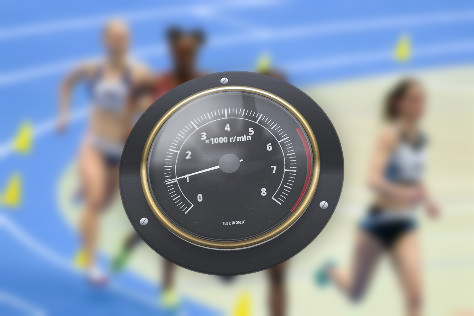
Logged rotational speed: 1000 rpm
